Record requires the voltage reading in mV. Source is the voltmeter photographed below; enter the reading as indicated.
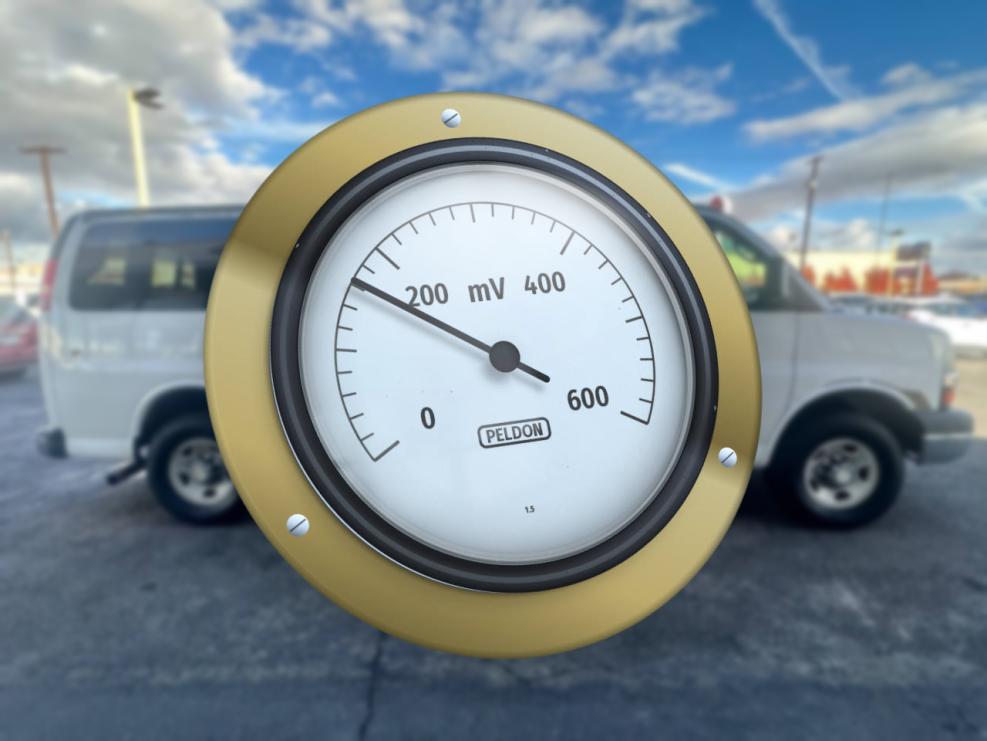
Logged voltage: 160 mV
